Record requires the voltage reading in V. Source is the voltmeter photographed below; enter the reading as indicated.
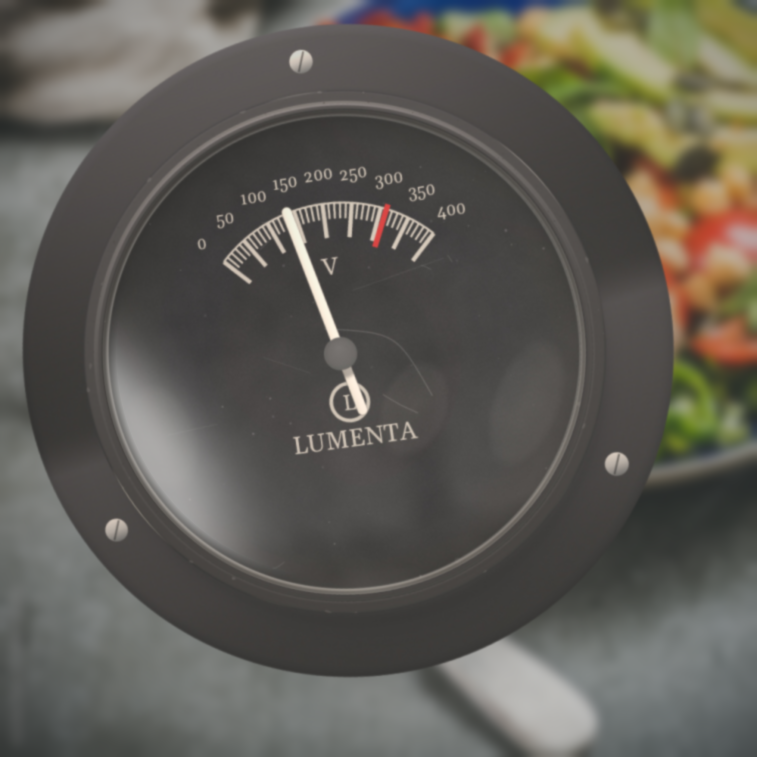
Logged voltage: 140 V
